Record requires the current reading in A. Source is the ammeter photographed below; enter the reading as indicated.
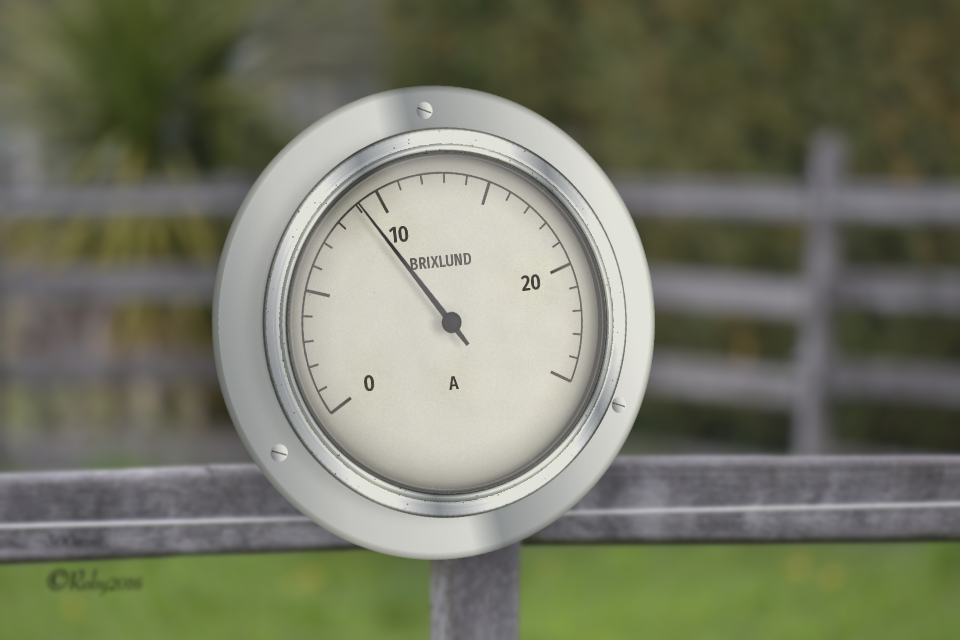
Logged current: 9 A
